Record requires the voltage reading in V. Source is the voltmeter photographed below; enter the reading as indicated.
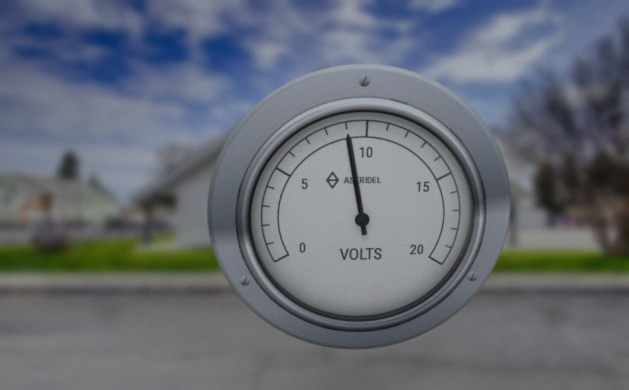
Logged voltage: 9 V
